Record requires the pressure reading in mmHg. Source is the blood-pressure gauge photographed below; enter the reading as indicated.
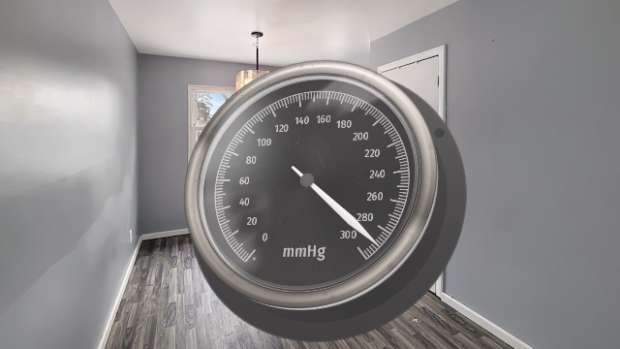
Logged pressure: 290 mmHg
